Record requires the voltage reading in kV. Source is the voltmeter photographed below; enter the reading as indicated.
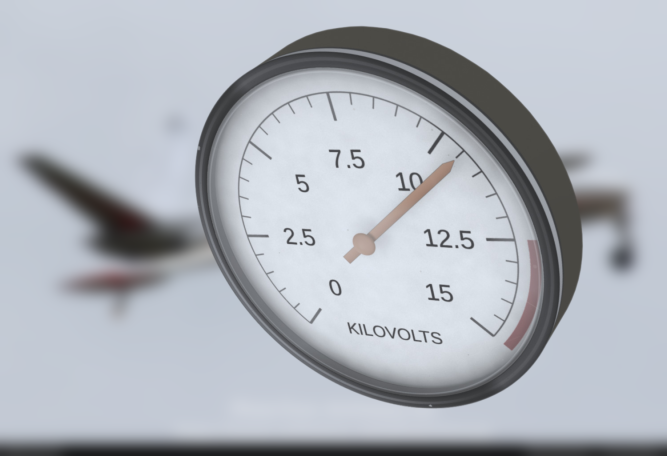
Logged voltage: 10.5 kV
